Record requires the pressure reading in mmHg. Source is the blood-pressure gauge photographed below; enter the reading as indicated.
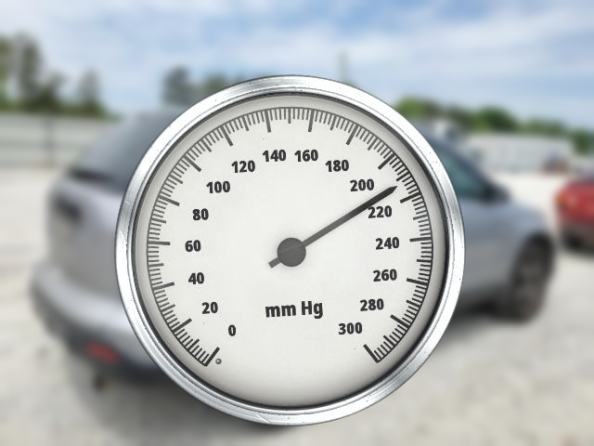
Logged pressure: 212 mmHg
